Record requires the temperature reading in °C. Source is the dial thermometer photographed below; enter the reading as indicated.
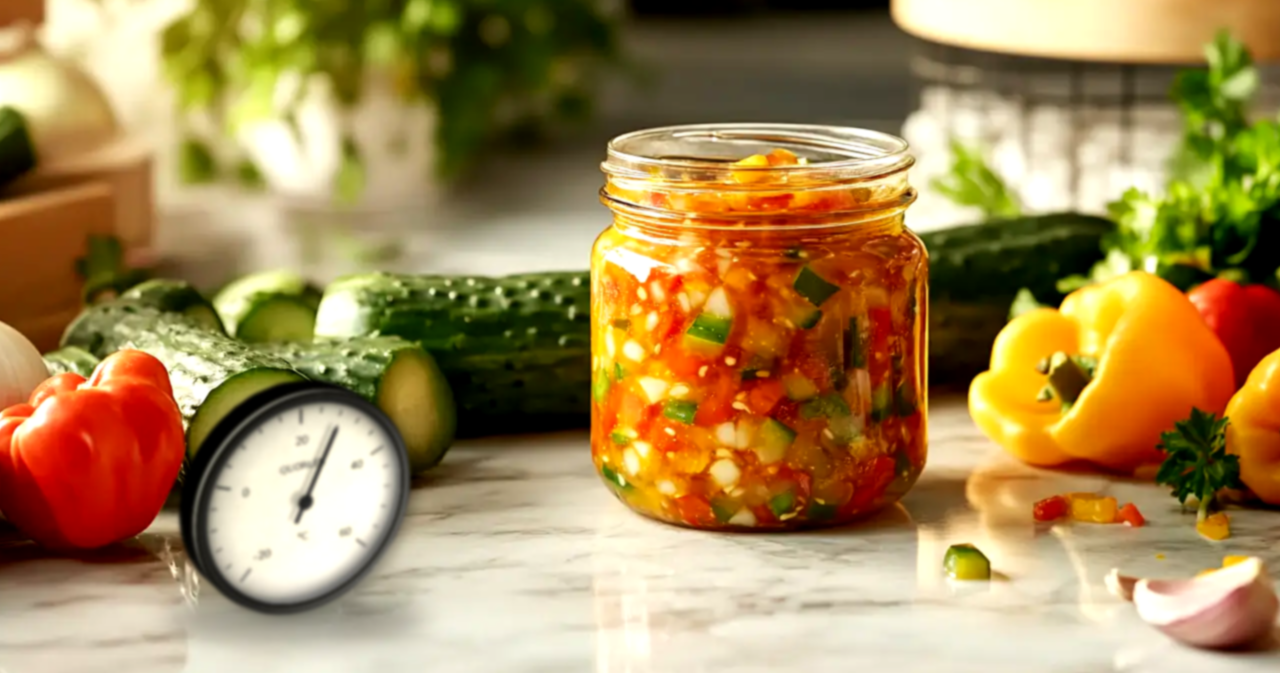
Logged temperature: 28 °C
